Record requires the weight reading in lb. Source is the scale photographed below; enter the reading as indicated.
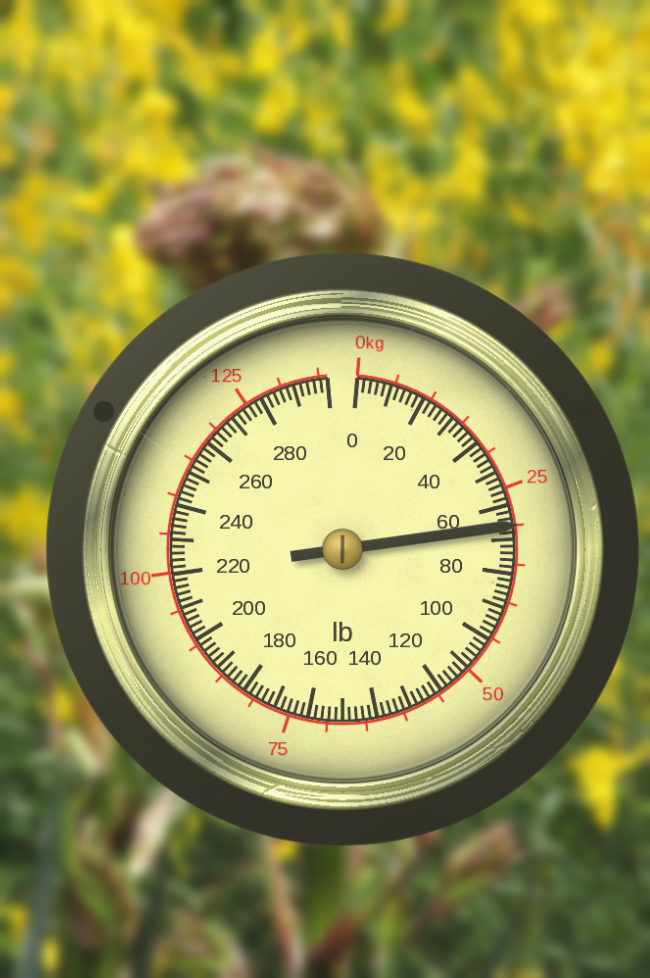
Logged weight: 66 lb
